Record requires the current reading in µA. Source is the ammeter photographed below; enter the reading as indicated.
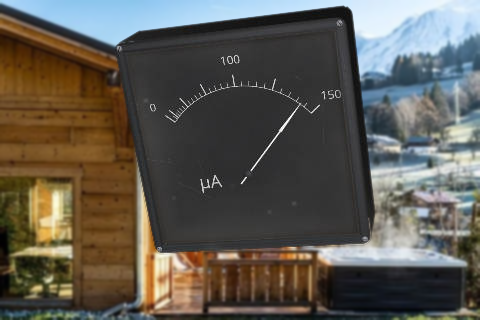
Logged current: 142.5 µA
